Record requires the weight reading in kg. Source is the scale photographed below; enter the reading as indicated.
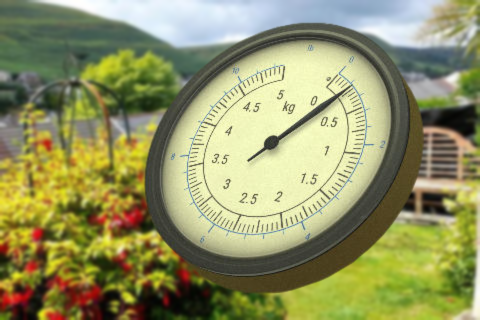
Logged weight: 0.25 kg
